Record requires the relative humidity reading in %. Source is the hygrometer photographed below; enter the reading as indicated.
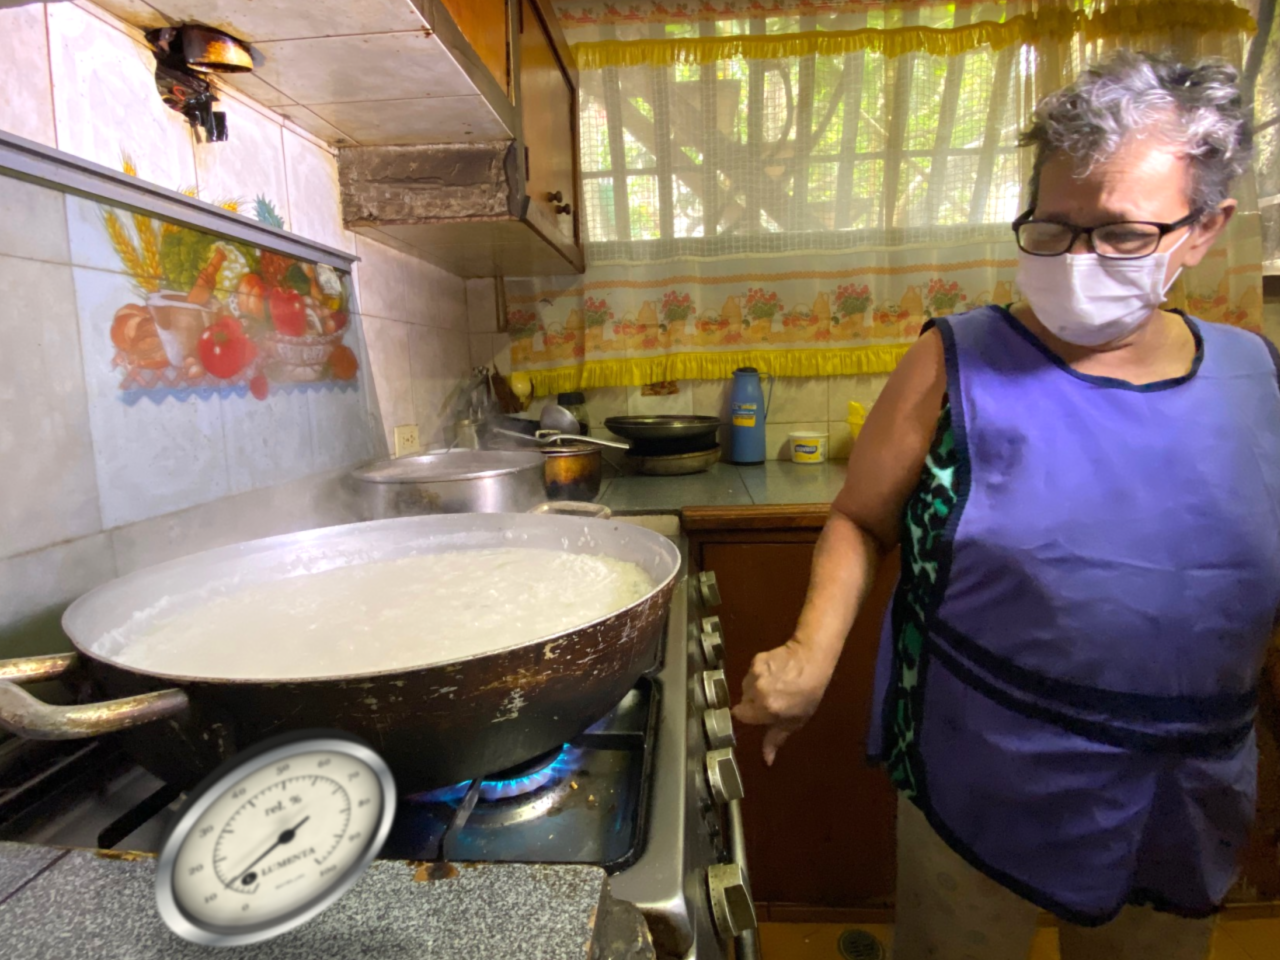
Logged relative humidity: 10 %
